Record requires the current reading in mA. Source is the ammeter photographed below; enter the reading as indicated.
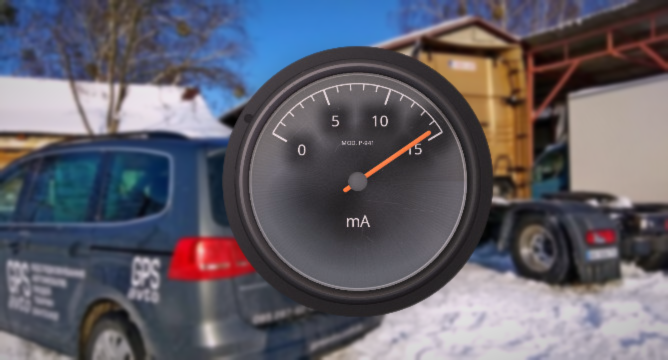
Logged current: 14.5 mA
